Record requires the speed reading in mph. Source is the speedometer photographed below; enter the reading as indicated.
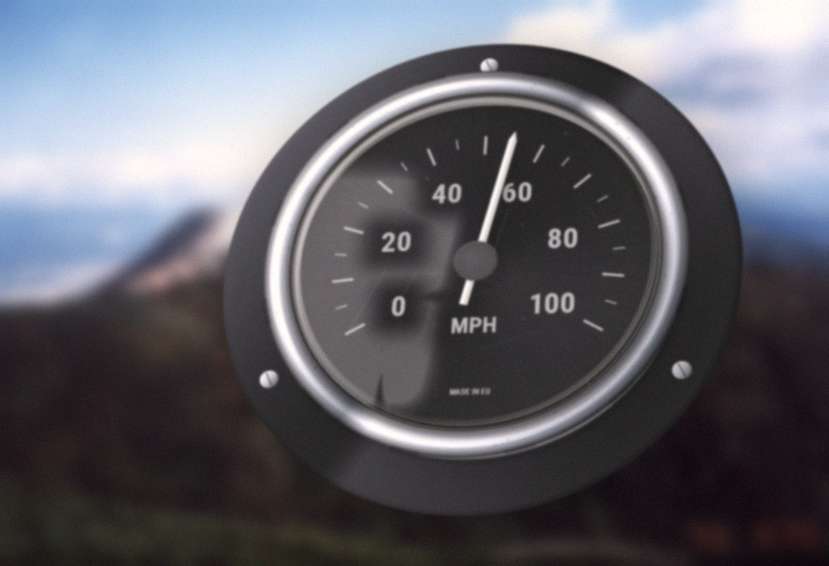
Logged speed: 55 mph
